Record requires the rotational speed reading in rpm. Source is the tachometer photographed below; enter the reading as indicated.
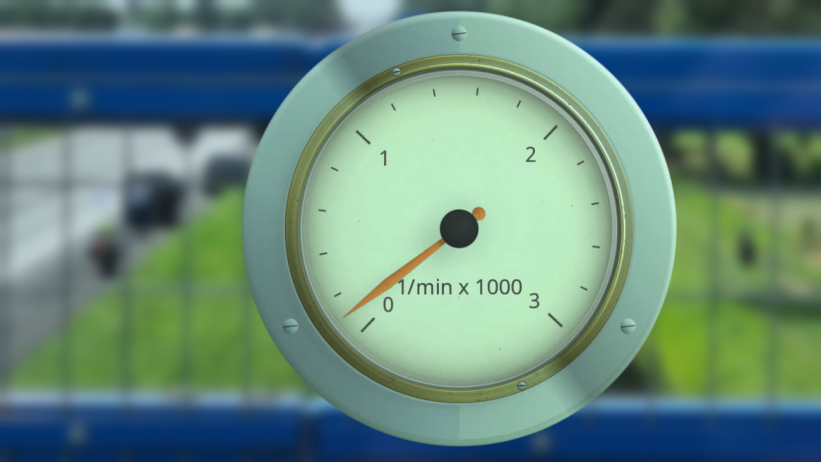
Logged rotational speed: 100 rpm
